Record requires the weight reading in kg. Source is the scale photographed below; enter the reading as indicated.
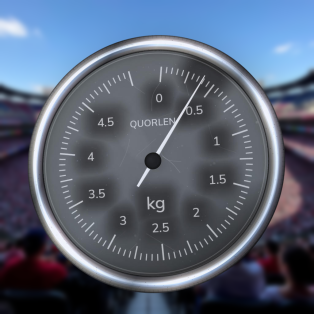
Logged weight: 0.4 kg
